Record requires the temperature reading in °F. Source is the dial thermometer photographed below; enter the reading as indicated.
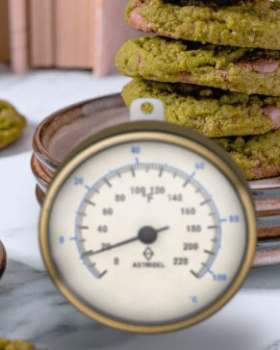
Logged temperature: 20 °F
